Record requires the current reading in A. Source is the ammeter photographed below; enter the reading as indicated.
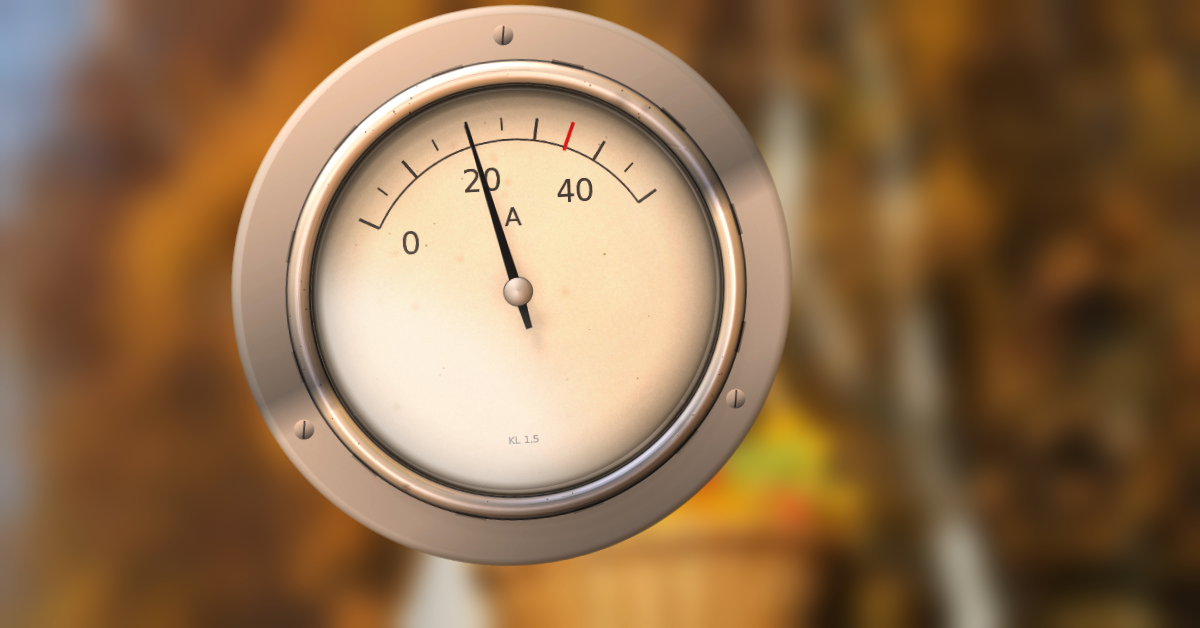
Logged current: 20 A
